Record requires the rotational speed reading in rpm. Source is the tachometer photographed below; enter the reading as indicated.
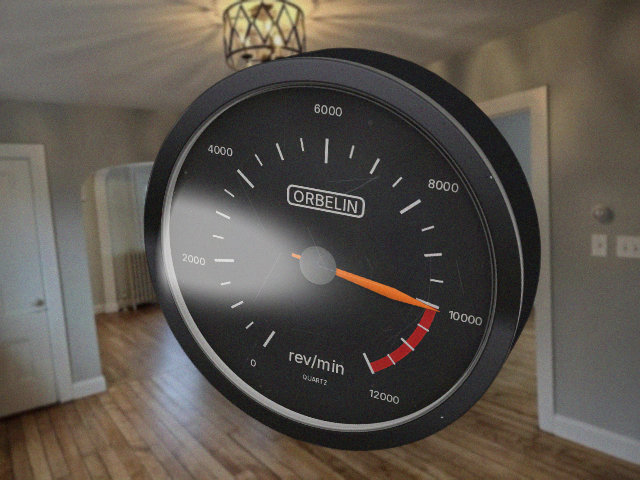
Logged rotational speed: 10000 rpm
